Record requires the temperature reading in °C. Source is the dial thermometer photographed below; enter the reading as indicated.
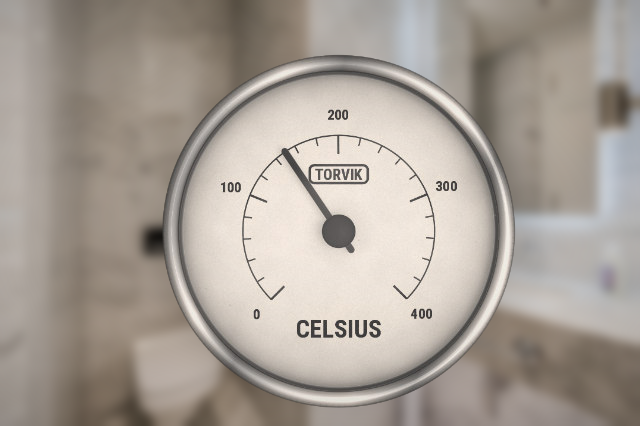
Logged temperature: 150 °C
